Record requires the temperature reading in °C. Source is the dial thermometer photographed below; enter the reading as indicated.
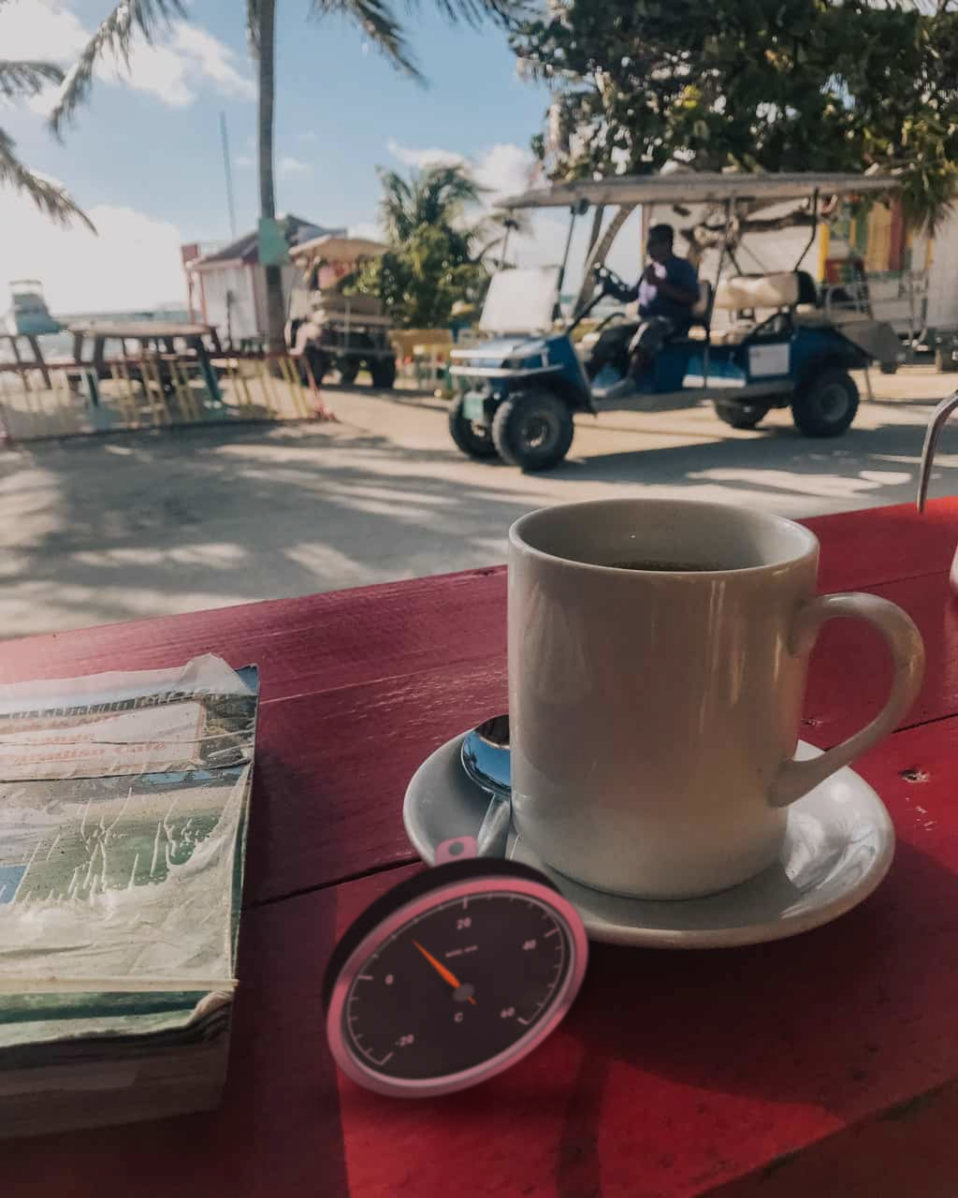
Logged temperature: 10 °C
